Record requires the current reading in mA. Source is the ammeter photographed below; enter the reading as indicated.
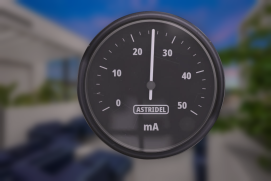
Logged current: 25 mA
